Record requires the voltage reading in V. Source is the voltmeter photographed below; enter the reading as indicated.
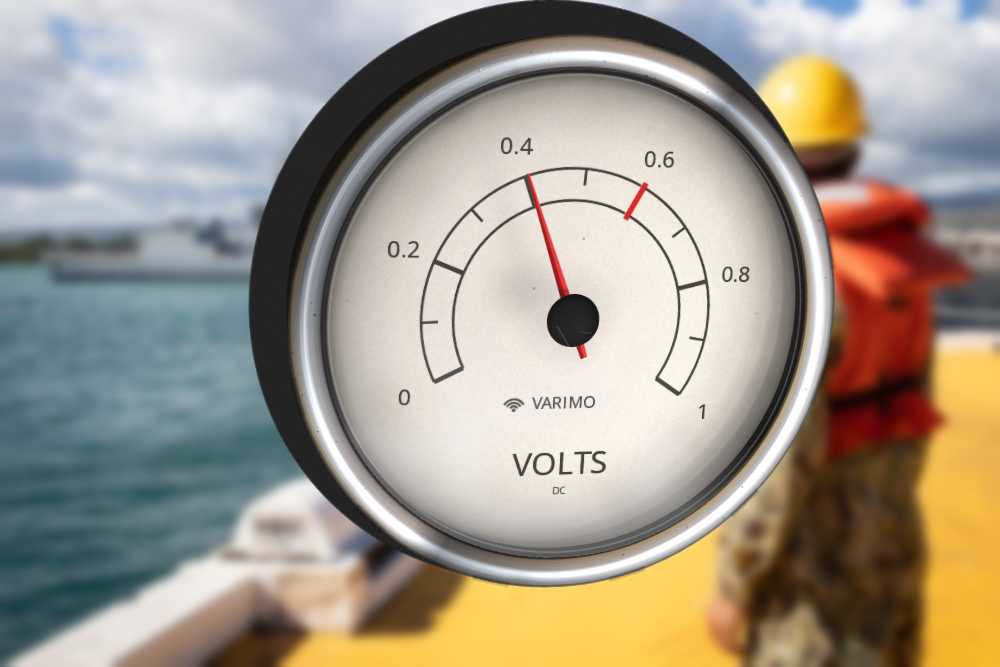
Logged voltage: 0.4 V
